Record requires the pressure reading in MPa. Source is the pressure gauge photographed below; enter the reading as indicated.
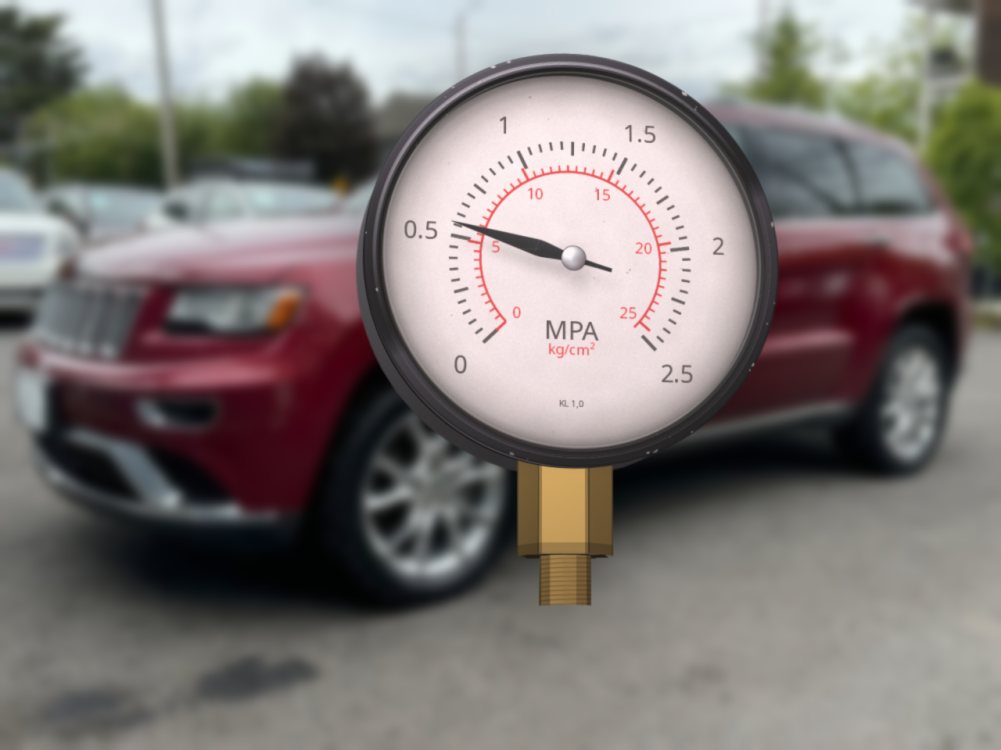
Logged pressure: 0.55 MPa
